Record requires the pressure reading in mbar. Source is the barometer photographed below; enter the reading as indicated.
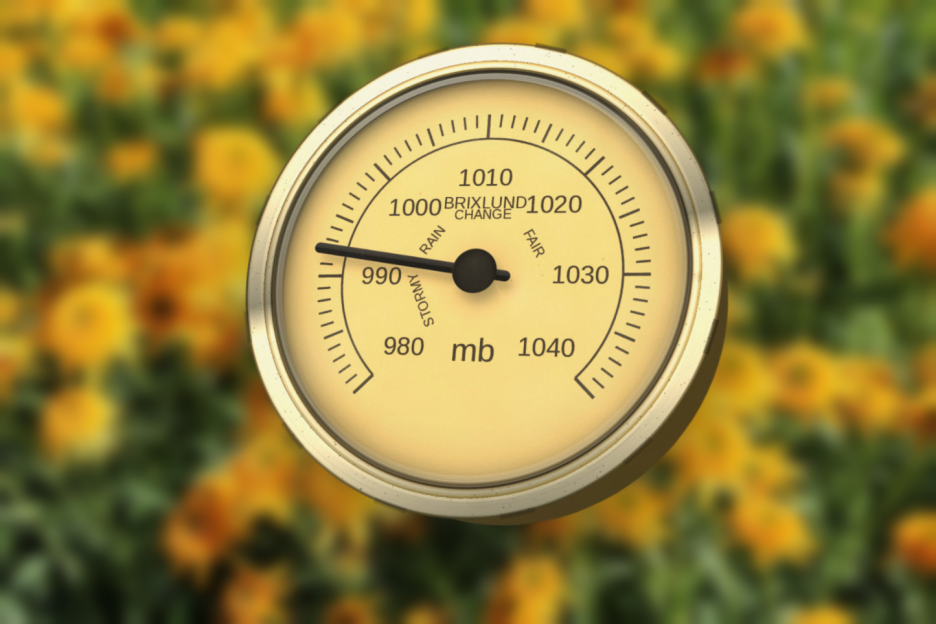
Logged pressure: 992 mbar
